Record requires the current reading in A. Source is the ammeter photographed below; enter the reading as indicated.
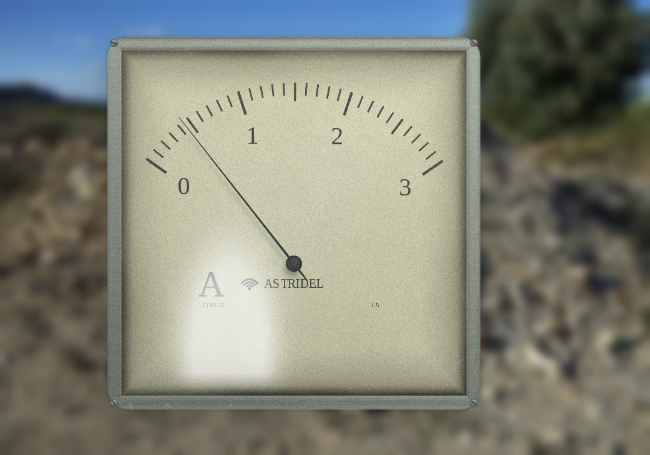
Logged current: 0.45 A
